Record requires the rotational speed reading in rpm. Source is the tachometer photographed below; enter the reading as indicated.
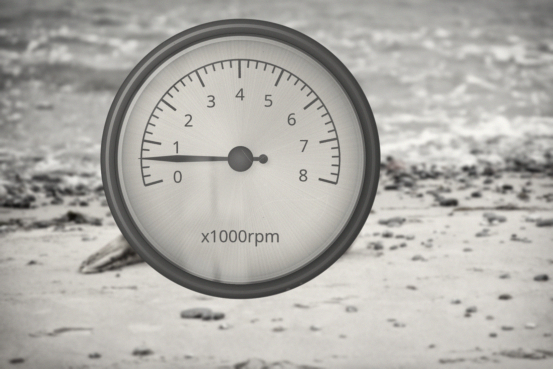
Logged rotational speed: 600 rpm
